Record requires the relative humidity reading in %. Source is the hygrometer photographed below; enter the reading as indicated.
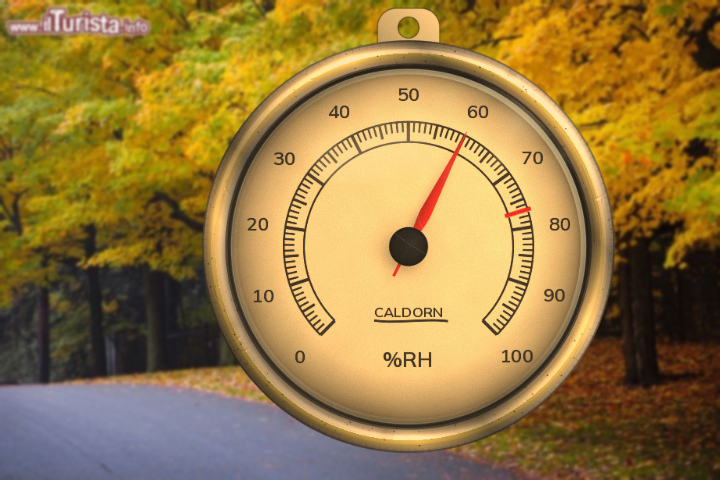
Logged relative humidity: 60 %
